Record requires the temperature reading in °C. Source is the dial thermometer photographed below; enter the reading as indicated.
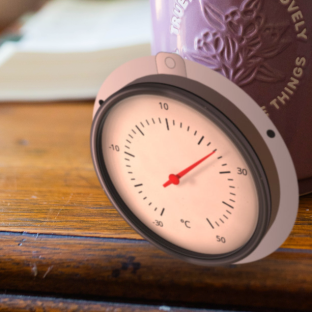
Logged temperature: 24 °C
